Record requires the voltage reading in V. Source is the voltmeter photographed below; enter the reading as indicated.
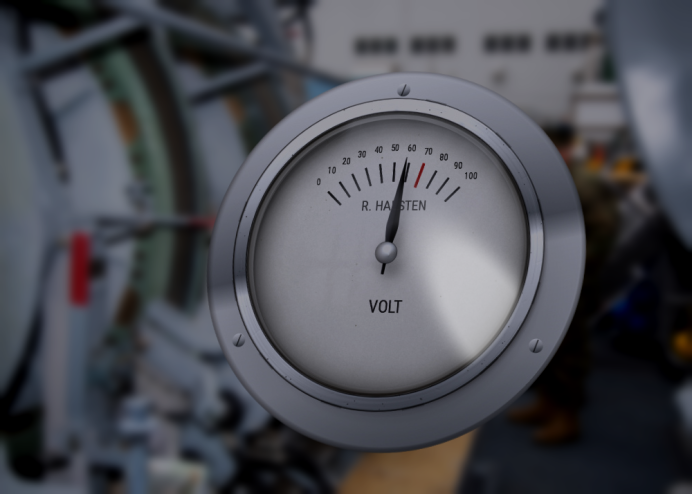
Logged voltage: 60 V
